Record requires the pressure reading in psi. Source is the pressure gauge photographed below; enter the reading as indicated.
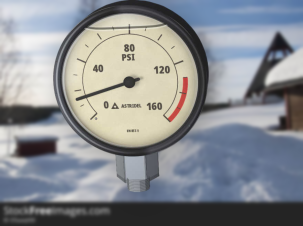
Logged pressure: 15 psi
